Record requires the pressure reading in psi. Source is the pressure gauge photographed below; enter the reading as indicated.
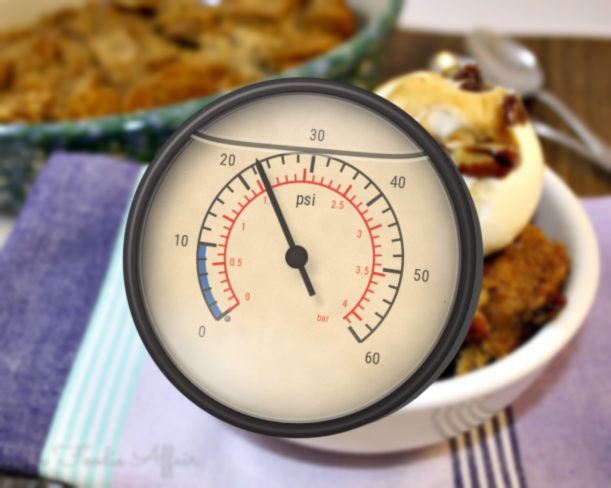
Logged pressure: 23 psi
